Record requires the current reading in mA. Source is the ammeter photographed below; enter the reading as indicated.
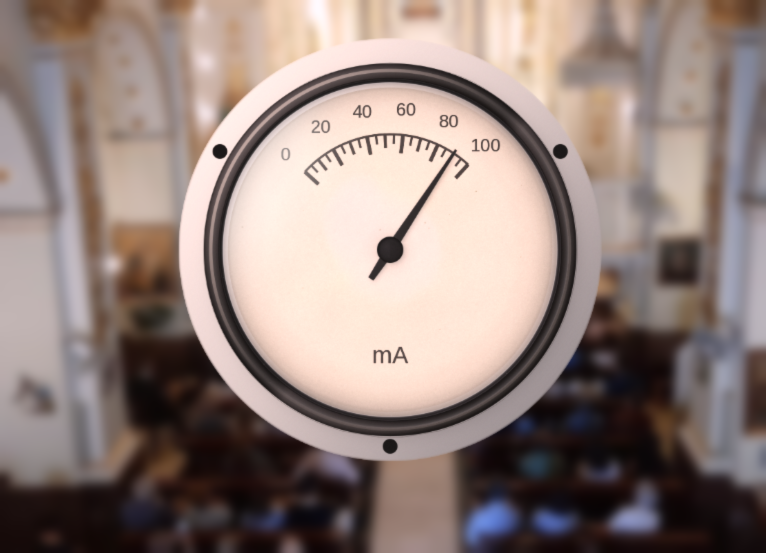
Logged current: 90 mA
